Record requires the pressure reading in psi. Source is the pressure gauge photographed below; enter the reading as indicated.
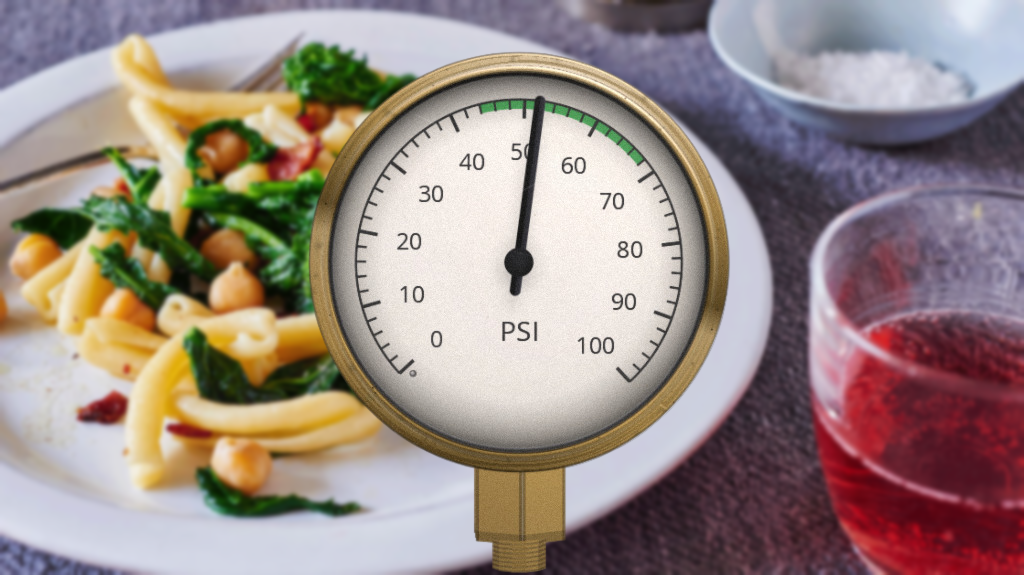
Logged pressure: 52 psi
